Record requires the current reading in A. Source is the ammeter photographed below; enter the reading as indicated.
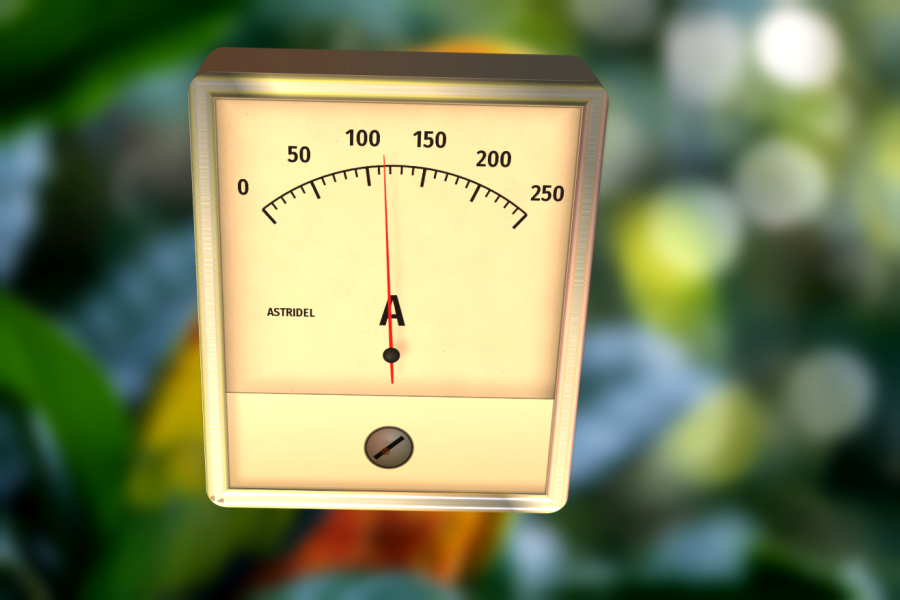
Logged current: 115 A
